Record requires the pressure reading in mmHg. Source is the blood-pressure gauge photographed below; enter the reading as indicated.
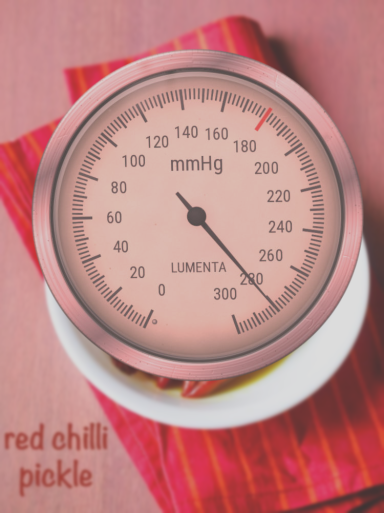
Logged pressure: 280 mmHg
